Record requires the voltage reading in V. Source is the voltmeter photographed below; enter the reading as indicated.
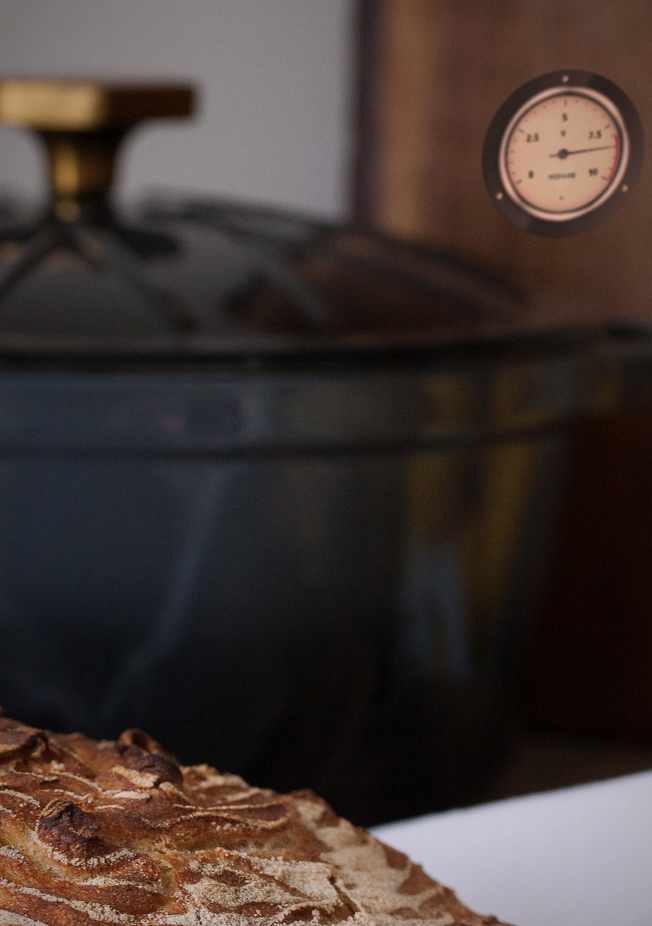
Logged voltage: 8.5 V
